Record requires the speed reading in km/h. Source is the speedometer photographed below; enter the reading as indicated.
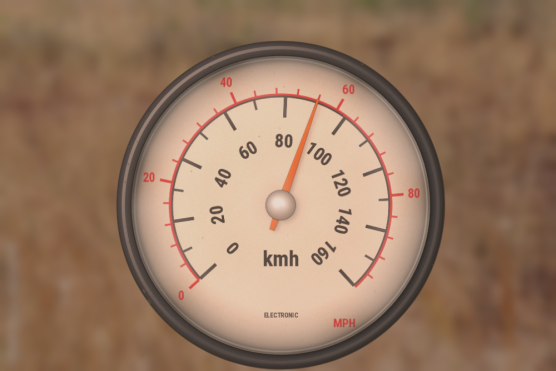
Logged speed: 90 km/h
